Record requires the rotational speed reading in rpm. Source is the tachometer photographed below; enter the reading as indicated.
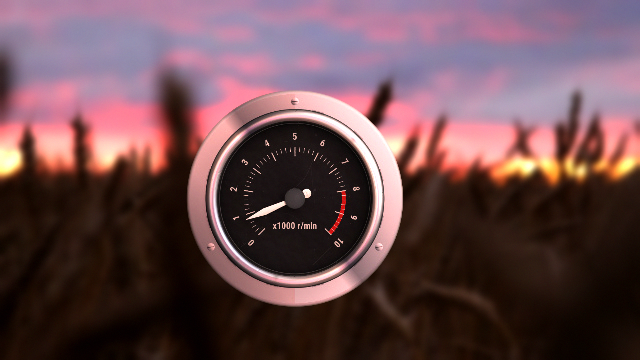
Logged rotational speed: 800 rpm
